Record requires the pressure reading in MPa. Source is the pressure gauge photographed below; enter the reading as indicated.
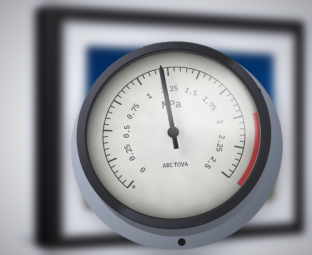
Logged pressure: 1.2 MPa
